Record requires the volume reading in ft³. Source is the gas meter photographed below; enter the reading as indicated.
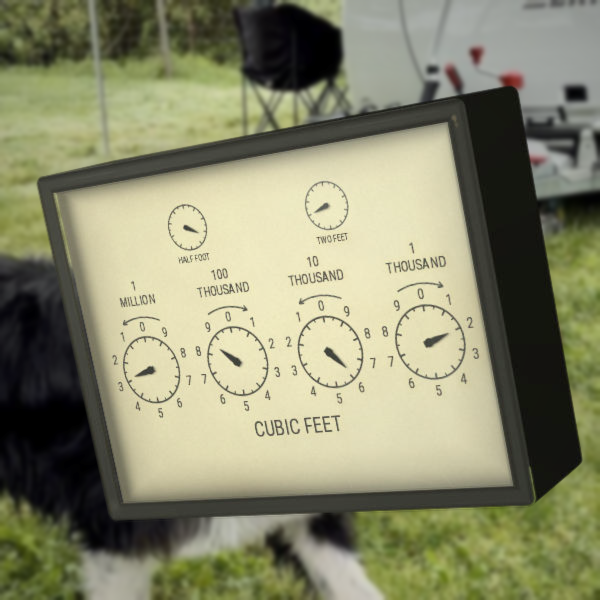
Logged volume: 286200 ft³
